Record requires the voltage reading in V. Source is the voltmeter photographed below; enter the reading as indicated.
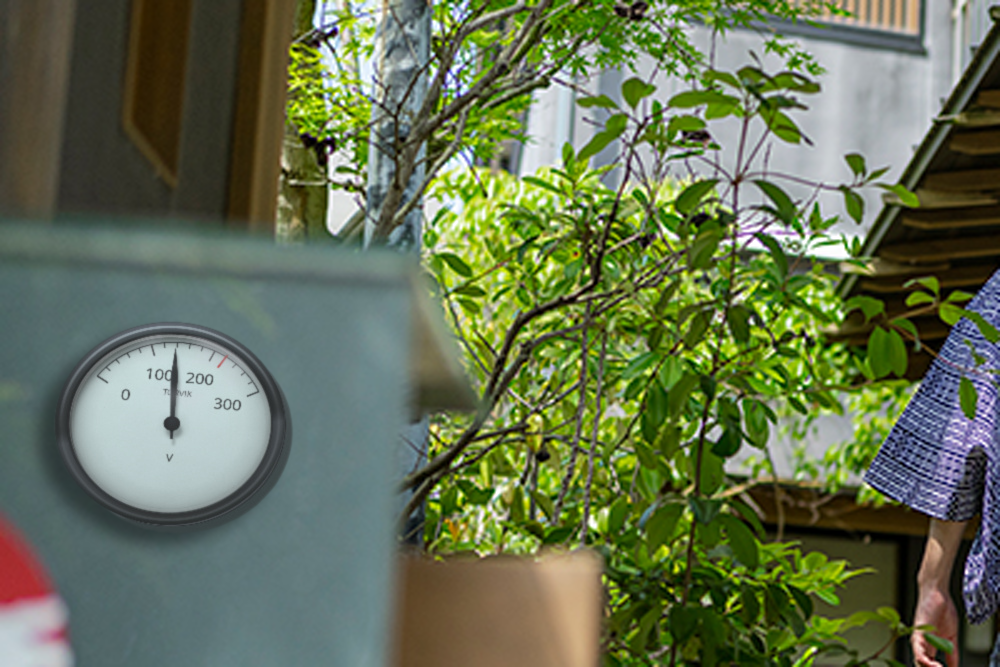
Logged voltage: 140 V
